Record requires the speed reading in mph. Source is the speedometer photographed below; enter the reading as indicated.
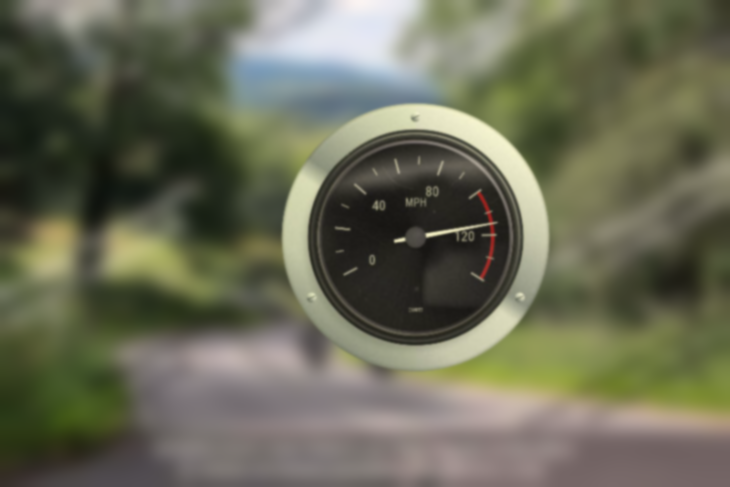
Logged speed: 115 mph
